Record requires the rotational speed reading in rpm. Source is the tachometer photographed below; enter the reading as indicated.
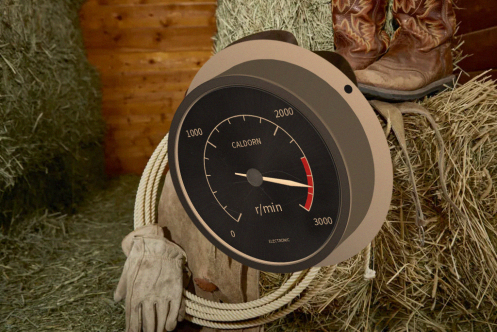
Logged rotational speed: 2700 rpm
